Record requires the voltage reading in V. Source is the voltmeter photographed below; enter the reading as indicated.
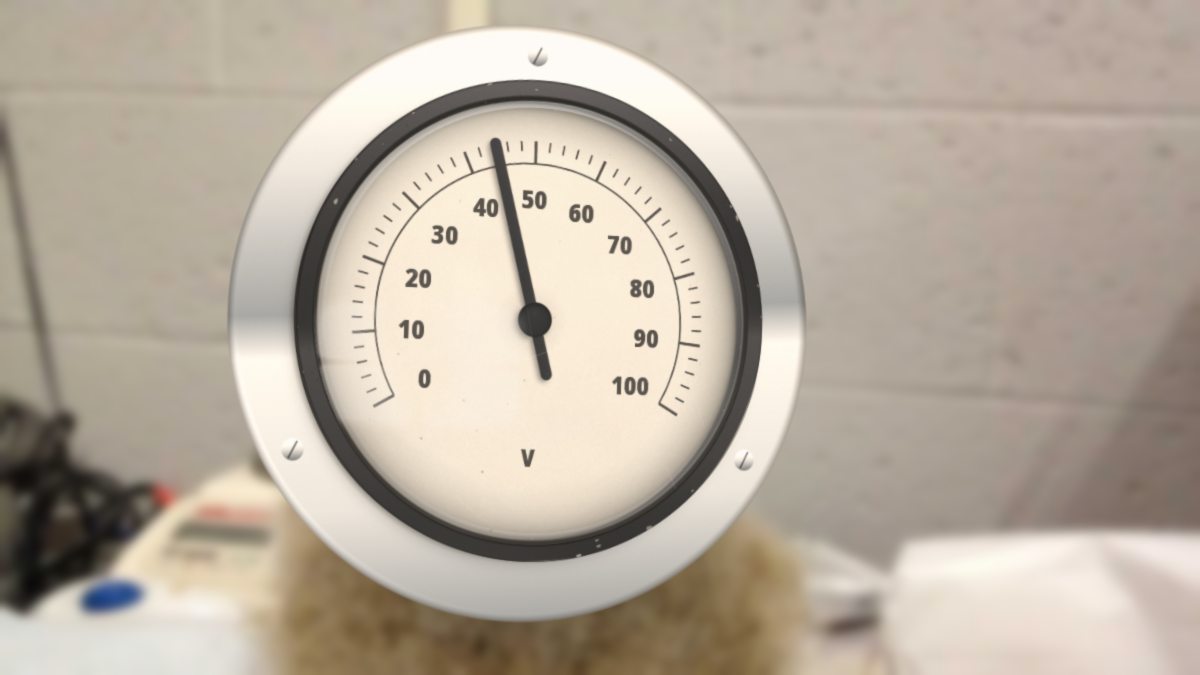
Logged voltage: 44 V
